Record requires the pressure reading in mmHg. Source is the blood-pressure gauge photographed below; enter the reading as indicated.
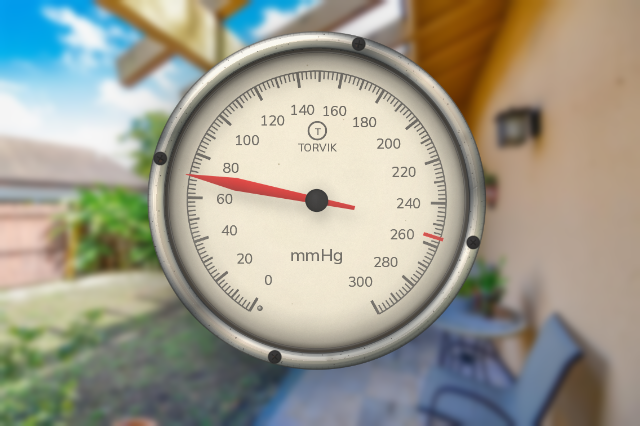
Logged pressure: 70 mmHg
